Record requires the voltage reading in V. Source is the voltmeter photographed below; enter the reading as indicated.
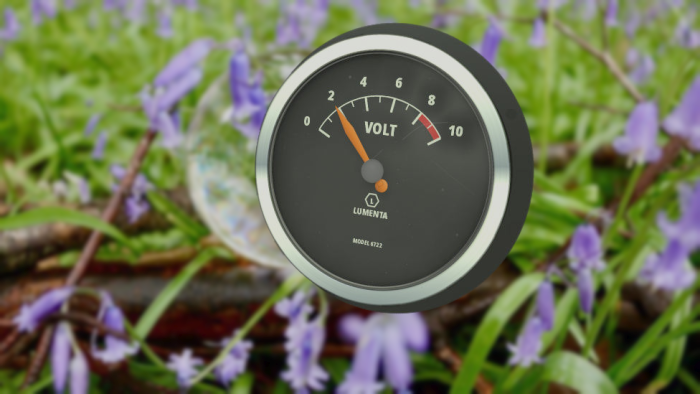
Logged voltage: 2 V
